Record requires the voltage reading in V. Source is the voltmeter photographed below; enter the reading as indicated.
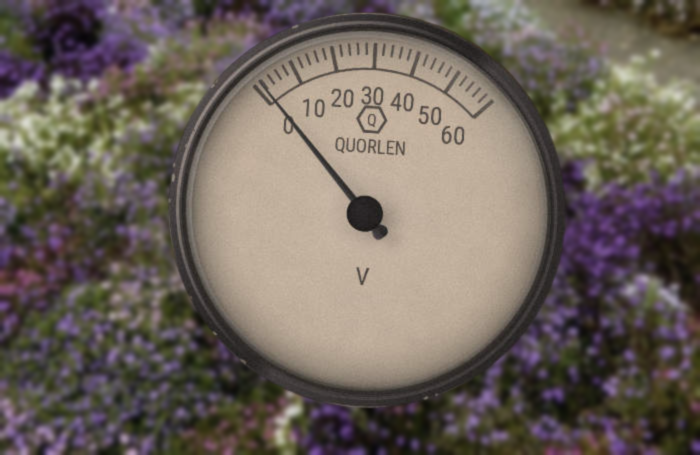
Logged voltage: 2 V
